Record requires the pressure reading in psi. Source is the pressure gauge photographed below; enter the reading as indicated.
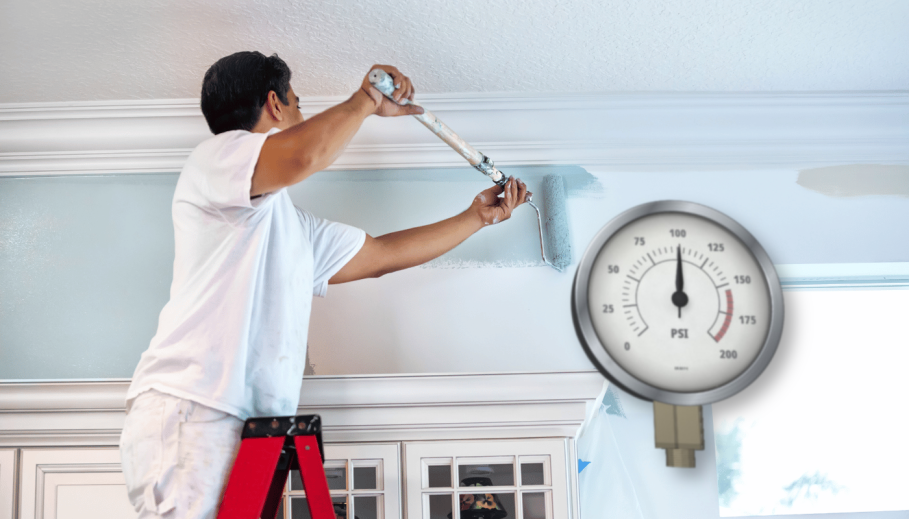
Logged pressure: 100 psi
